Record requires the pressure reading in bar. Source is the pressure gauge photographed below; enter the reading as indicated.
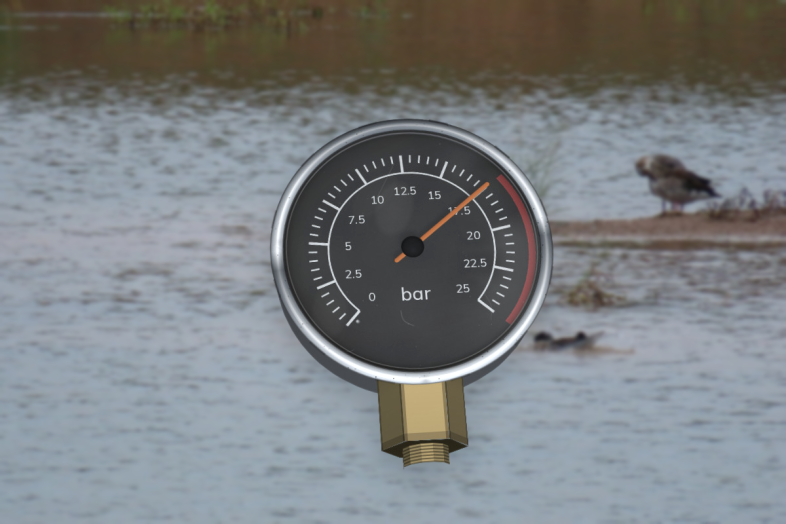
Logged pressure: 17.5 bar
